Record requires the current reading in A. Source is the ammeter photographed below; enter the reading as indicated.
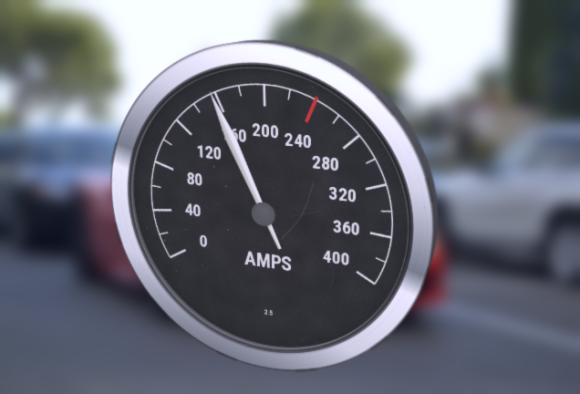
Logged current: 160 A
